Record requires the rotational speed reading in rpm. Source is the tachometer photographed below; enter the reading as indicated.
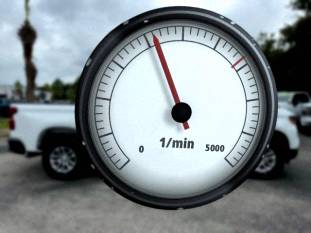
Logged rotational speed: 2100 rpm
